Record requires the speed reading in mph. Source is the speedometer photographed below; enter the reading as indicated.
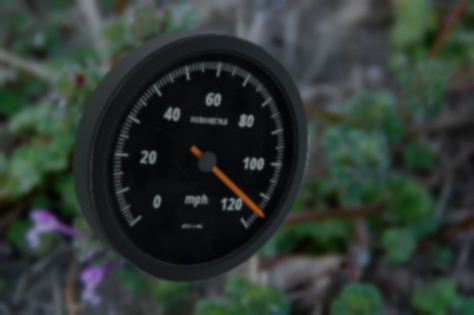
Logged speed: 115 mph
